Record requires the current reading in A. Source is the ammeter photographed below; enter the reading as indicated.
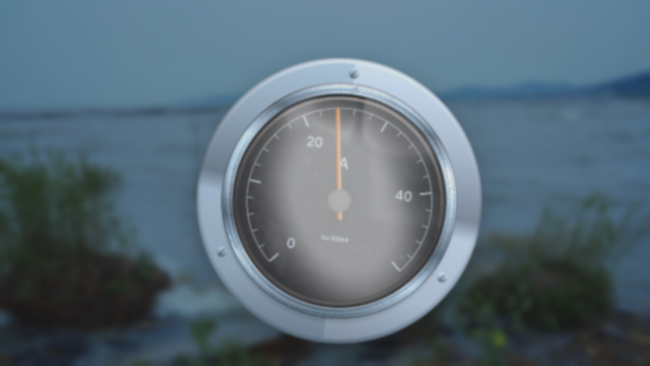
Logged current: 24 A
